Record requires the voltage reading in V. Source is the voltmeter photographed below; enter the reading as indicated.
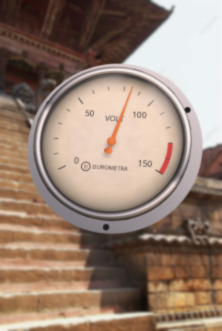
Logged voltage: 85 V
